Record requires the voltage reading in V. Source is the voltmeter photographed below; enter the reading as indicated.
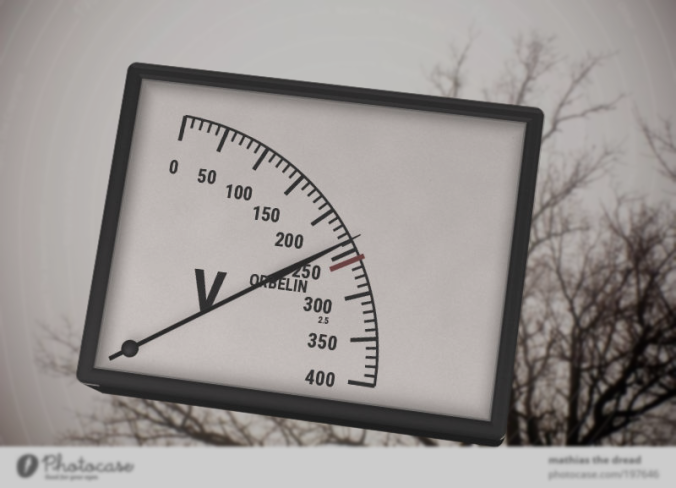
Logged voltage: 240 V
